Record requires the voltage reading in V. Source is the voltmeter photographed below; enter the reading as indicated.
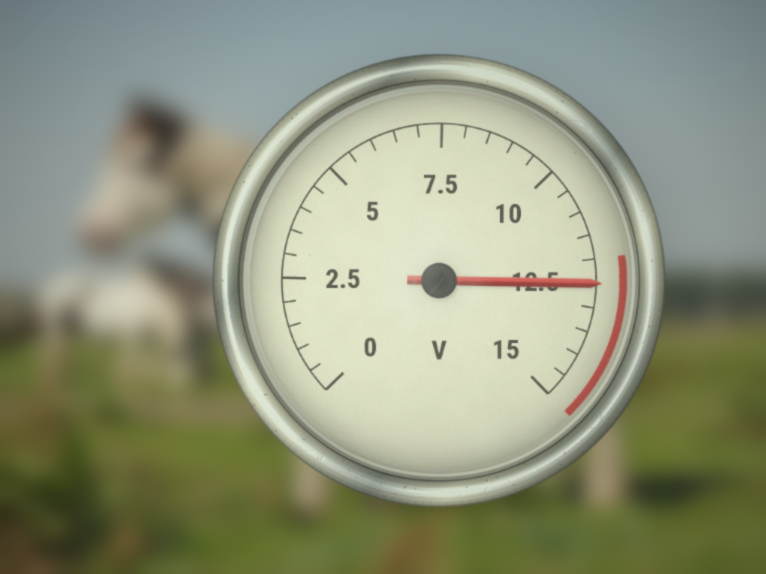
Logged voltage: 12.5 V
